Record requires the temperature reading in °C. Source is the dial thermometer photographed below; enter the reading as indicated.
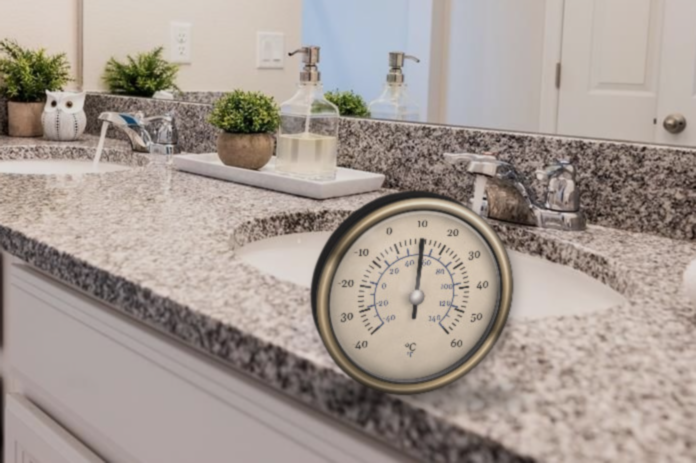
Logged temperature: 10 °C
